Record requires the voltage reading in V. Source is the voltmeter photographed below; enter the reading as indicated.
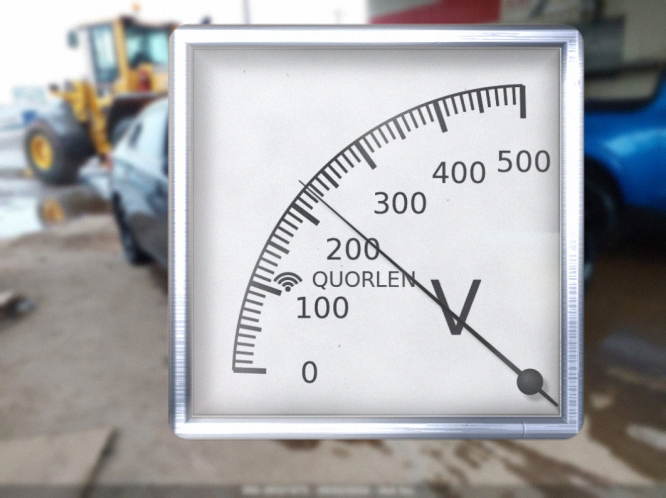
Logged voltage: 225 V
